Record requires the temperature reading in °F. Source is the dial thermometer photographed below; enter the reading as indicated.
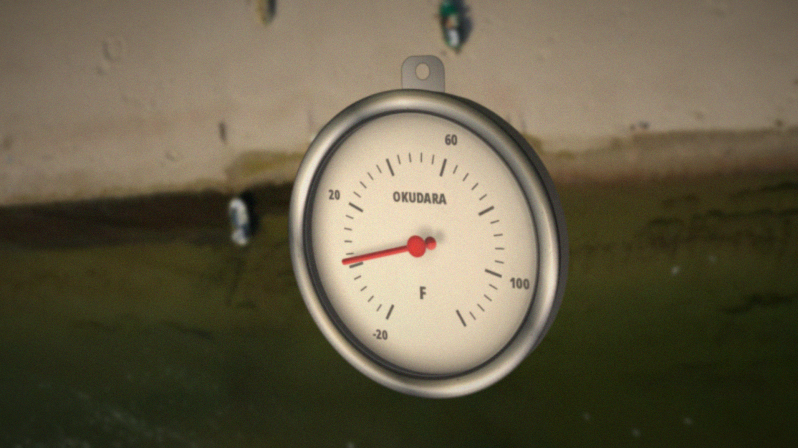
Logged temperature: 2 °F
